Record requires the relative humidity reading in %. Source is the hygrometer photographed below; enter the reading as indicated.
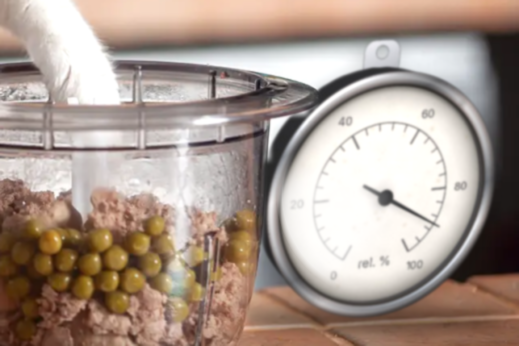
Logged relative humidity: 90 %
